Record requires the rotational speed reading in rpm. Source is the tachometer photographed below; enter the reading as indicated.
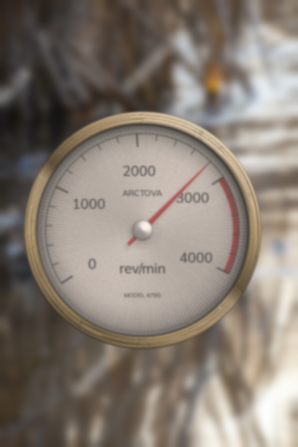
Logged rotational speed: 2800 rpm
